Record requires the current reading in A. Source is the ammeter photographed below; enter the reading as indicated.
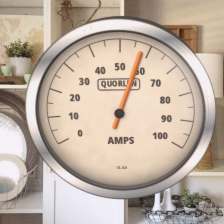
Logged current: 57.5 A
